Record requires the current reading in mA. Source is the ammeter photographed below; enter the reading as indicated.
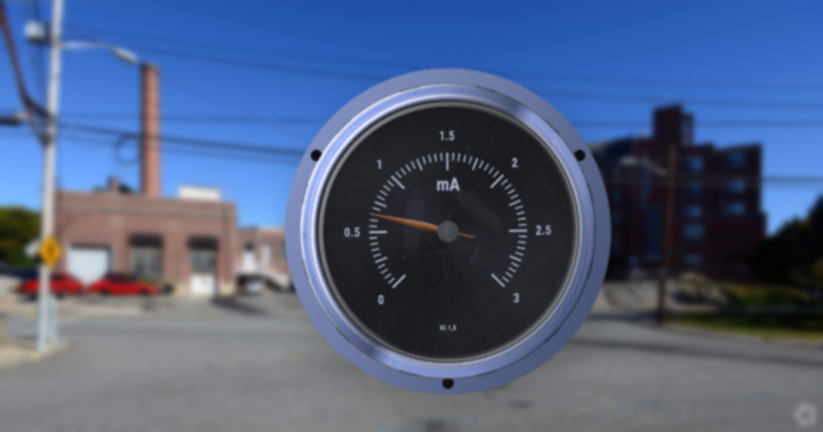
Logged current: 0.65 mA
